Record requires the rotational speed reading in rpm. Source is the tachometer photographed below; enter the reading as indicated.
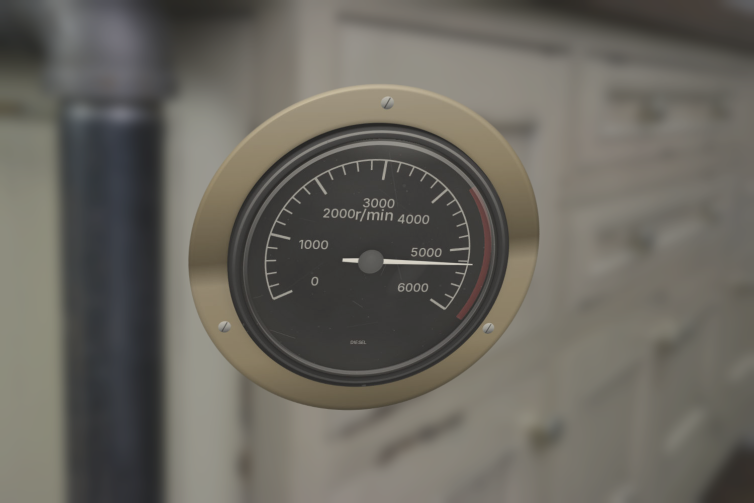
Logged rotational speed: 5200 rpm
